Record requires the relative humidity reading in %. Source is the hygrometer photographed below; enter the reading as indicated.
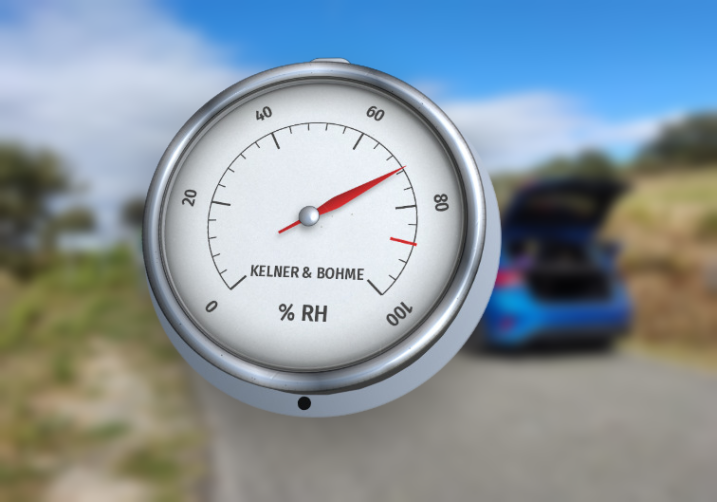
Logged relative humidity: 72 %
